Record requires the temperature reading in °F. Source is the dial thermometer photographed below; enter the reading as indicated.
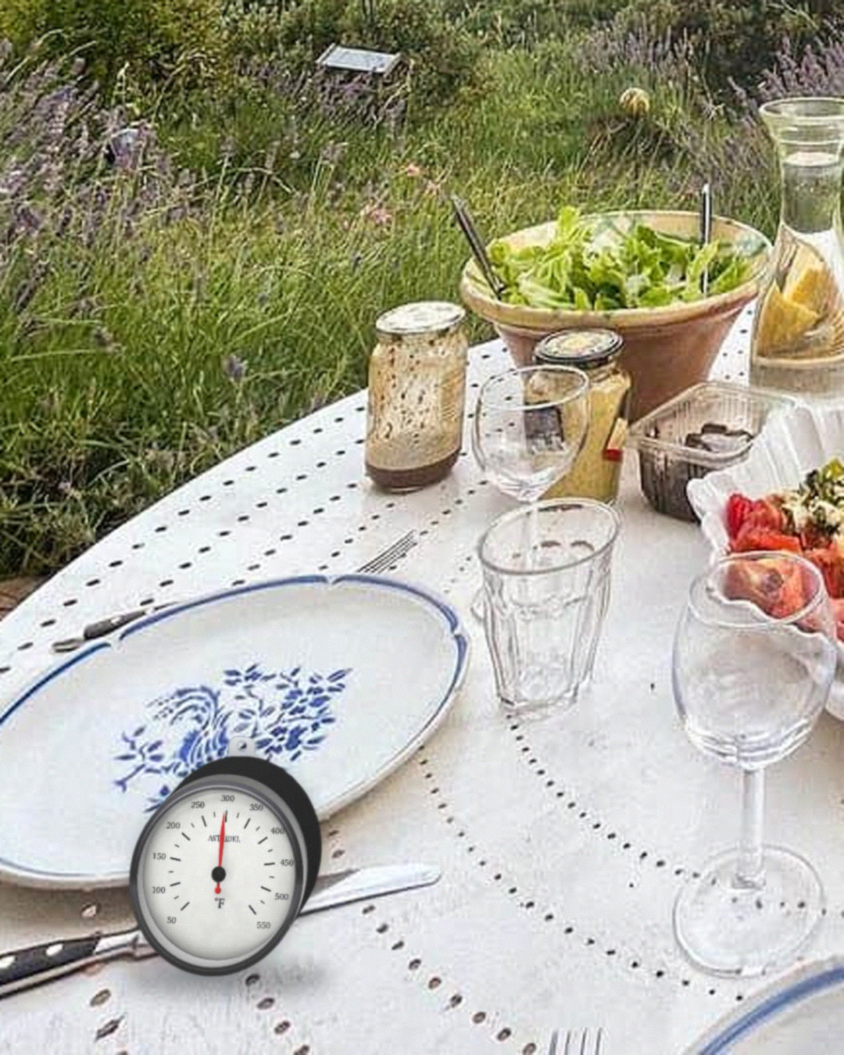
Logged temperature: 300 °F
